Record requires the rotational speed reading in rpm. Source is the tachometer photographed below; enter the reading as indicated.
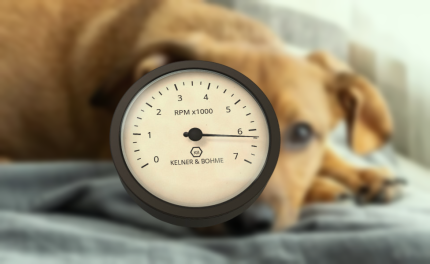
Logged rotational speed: 6250 rpm
